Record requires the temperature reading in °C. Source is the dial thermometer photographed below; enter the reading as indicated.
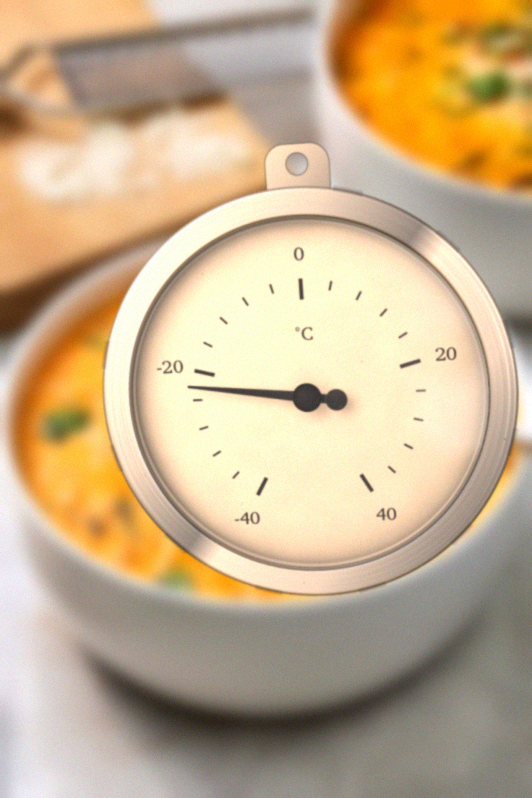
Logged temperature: -22 °C
